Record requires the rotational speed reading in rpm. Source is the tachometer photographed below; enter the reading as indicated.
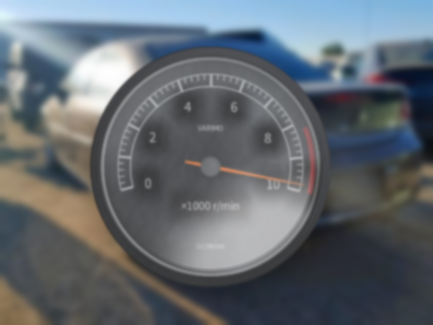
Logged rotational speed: 9800 rpm
